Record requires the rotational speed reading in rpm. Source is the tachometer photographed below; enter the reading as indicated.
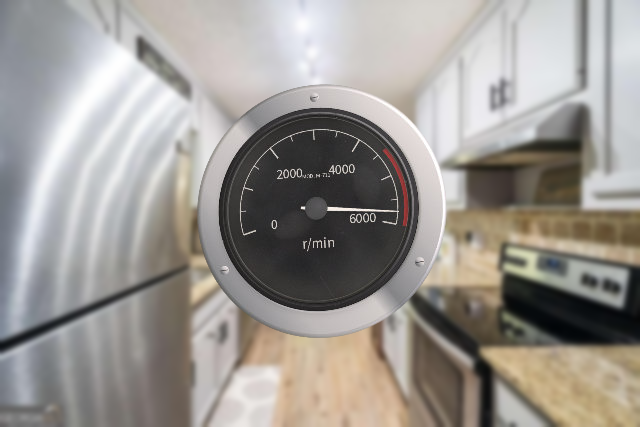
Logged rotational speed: 5750 rpm
